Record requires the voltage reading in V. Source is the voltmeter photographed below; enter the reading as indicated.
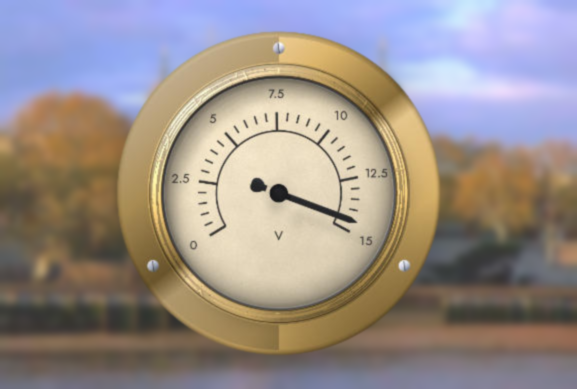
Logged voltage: 14.5 V
